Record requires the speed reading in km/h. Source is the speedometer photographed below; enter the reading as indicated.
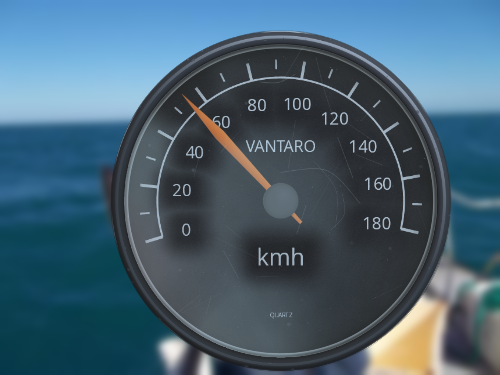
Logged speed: 55 km/h
